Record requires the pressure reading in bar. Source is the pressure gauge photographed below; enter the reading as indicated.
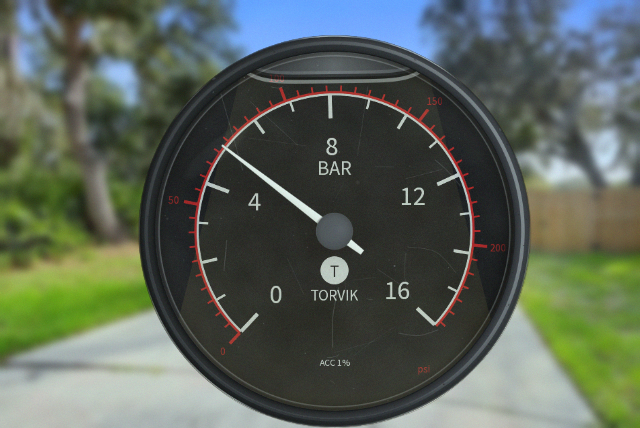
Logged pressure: 5 bar
